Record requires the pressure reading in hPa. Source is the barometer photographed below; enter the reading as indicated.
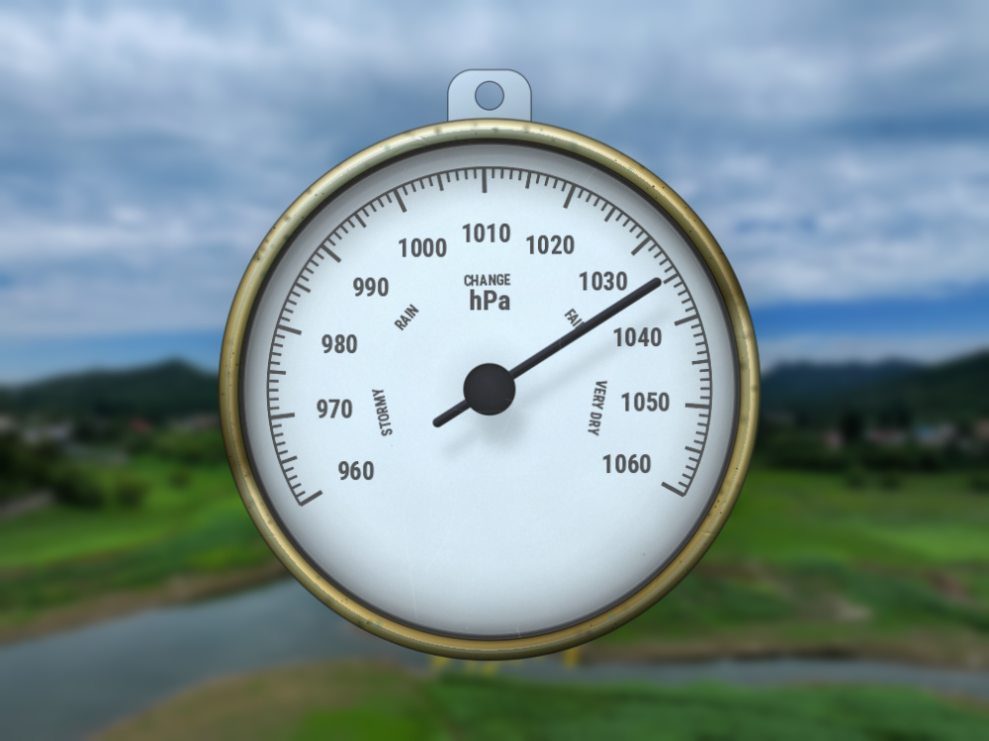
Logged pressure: 1034.5 hPa
